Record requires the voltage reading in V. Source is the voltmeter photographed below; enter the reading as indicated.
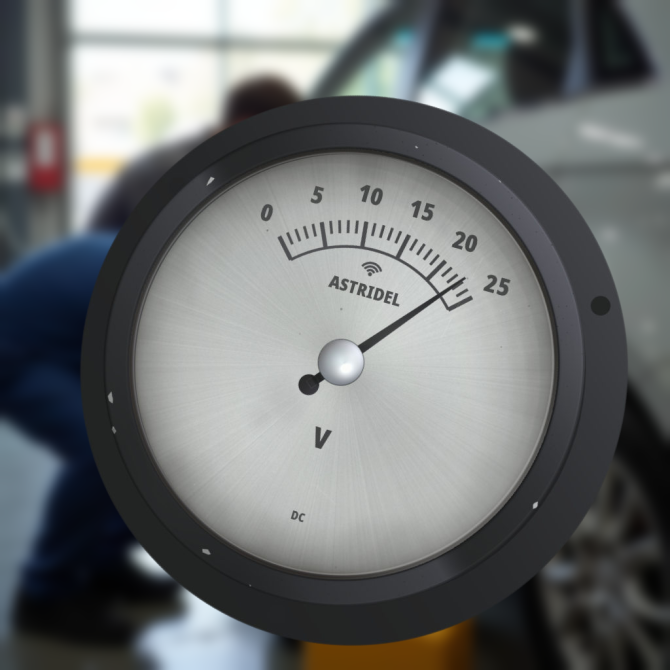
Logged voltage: 23 V
